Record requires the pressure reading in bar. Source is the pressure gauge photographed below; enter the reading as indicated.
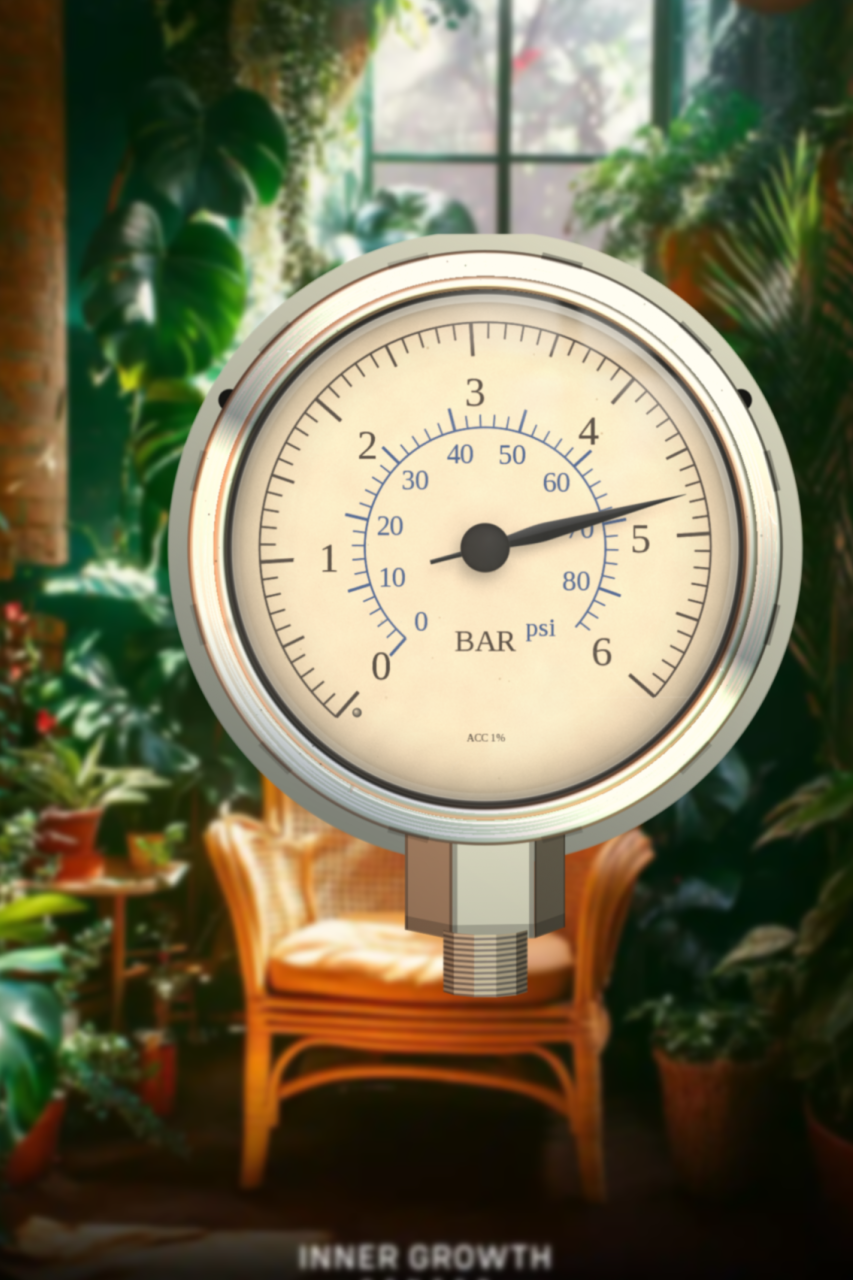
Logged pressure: 4.75 bar
